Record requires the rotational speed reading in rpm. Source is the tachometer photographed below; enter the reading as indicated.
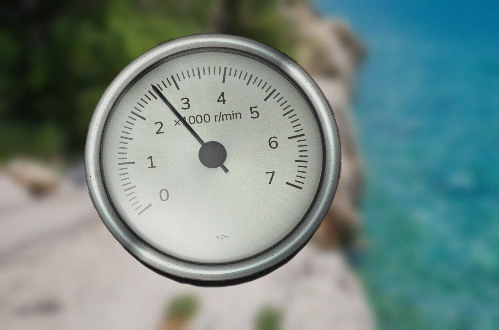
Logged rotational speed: 2600 rpm
